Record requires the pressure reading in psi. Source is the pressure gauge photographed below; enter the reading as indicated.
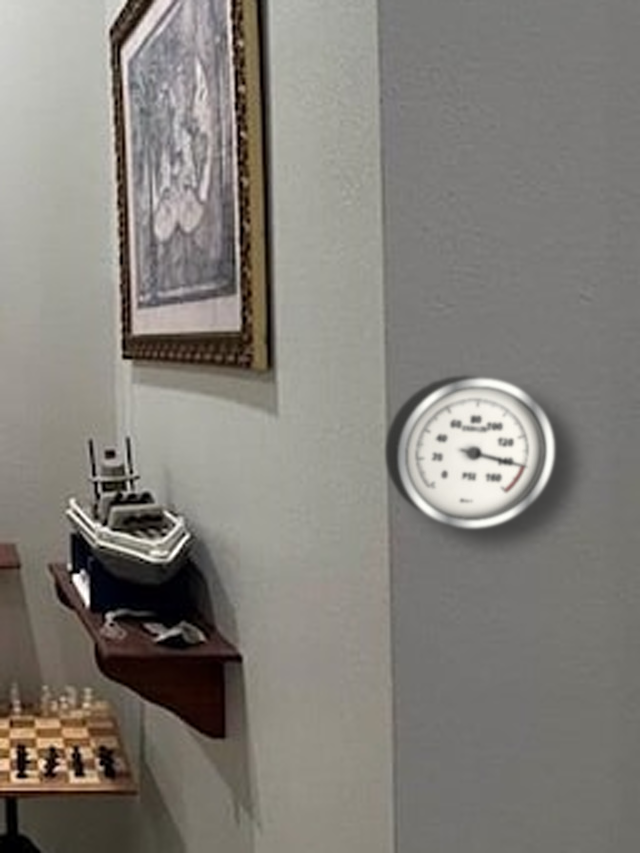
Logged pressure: 140 psi
